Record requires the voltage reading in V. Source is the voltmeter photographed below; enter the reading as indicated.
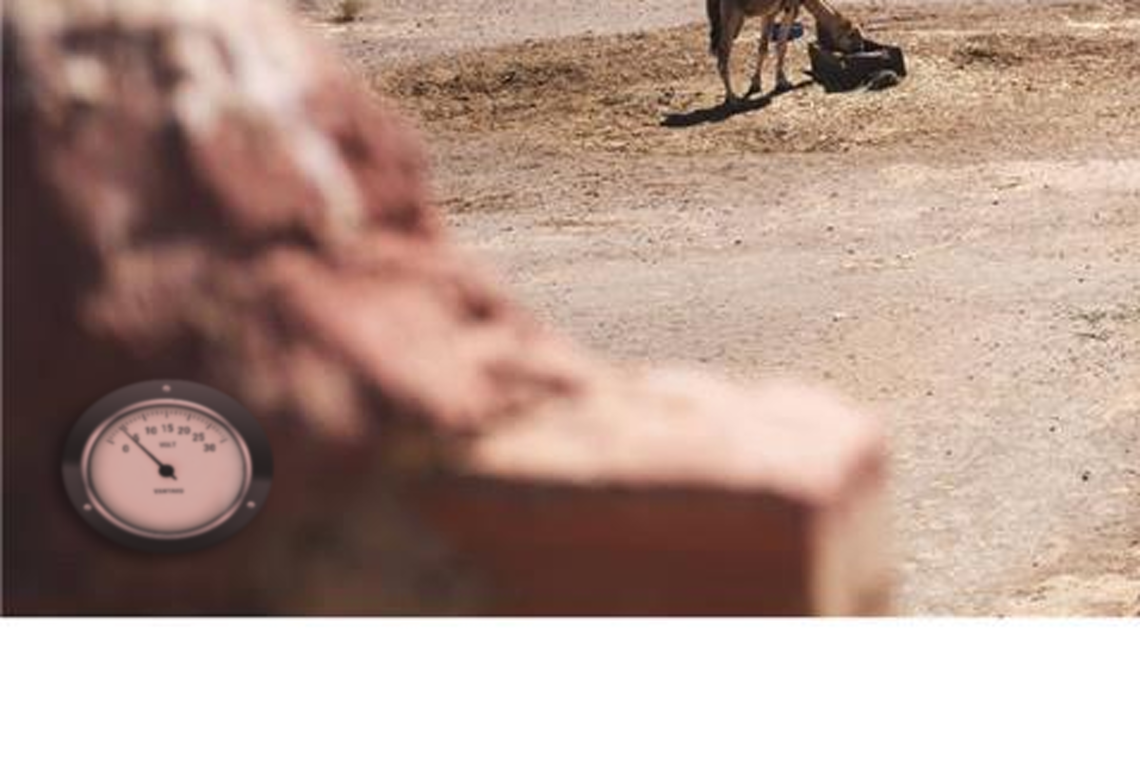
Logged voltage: 5 V
